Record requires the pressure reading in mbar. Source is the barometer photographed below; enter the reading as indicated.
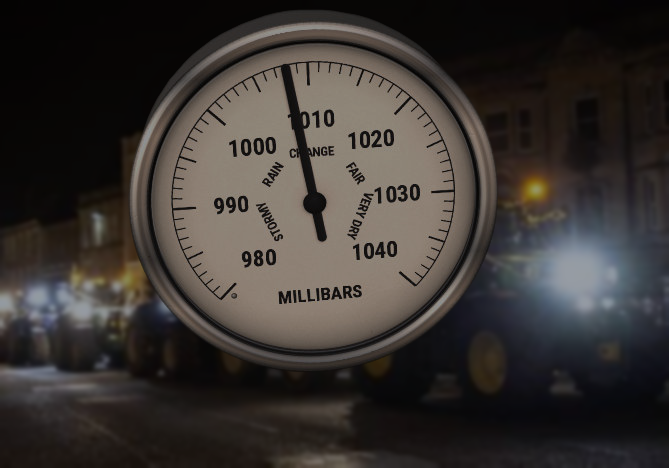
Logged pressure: 1008 mbar
